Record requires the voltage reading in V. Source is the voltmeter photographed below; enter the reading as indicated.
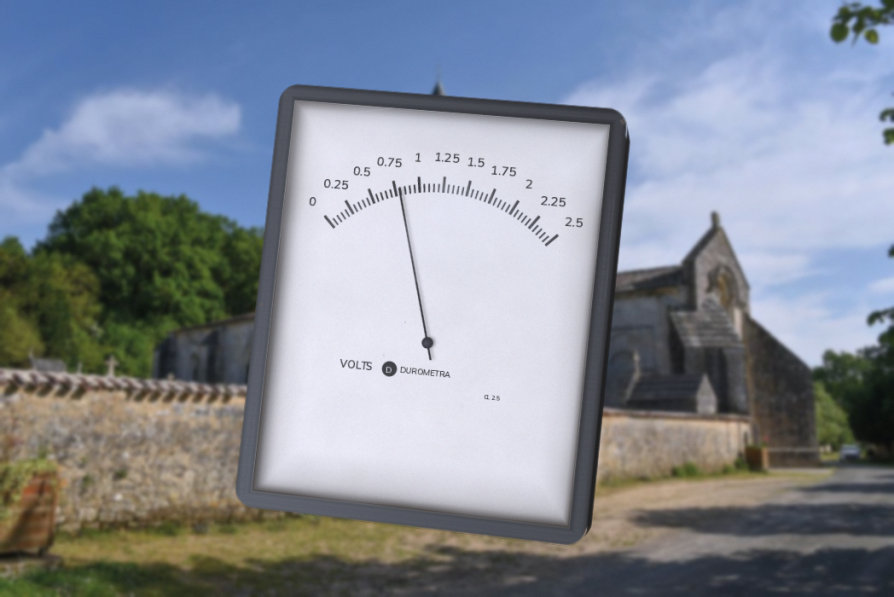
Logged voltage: 0.8 V
